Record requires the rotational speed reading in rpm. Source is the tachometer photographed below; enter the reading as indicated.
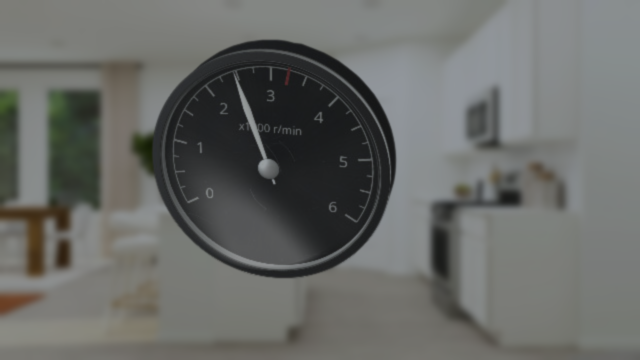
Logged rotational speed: 2500 rpm
